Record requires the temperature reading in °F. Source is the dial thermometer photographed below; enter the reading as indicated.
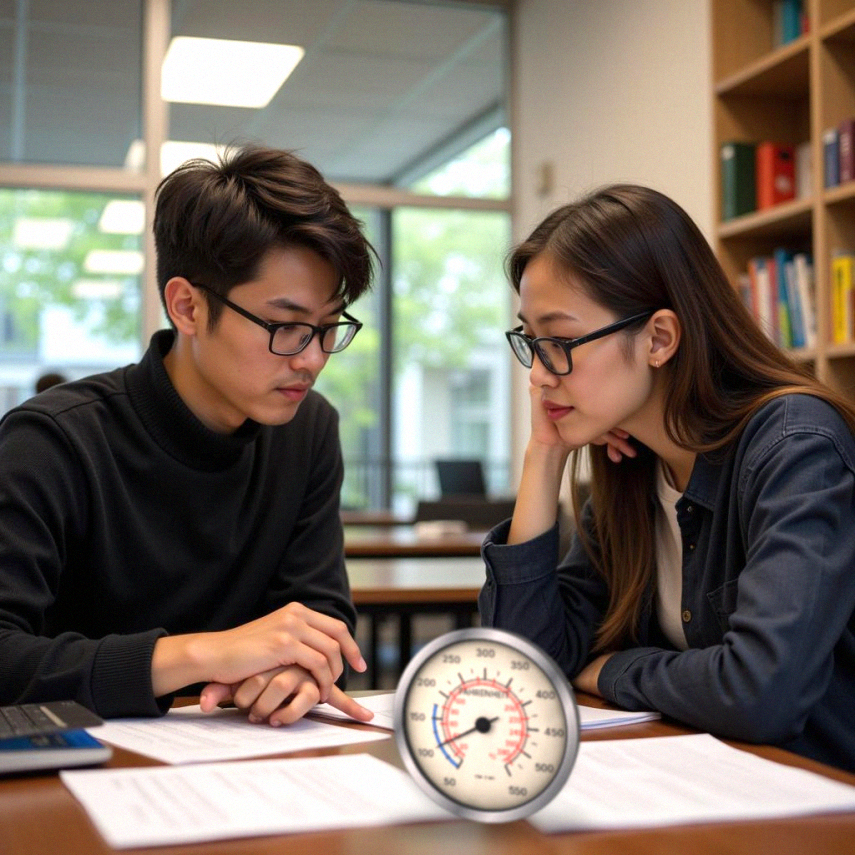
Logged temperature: 100 °F
